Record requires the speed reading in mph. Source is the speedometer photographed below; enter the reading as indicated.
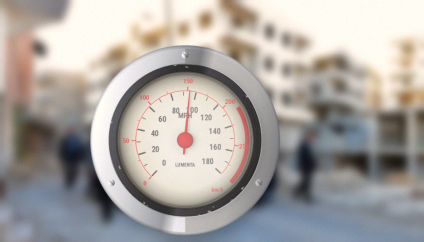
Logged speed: 95 mph
